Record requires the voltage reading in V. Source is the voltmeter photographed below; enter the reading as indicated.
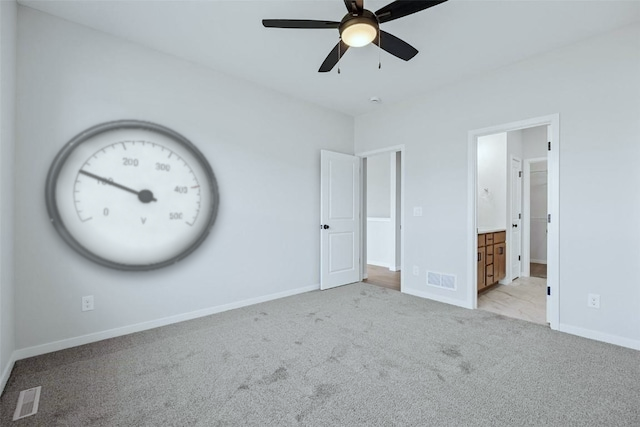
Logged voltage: 100 V
